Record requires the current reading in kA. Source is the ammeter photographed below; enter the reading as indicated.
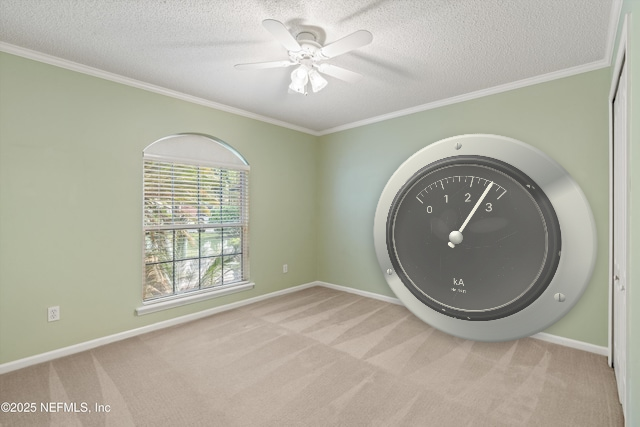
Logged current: 2.6 kA
